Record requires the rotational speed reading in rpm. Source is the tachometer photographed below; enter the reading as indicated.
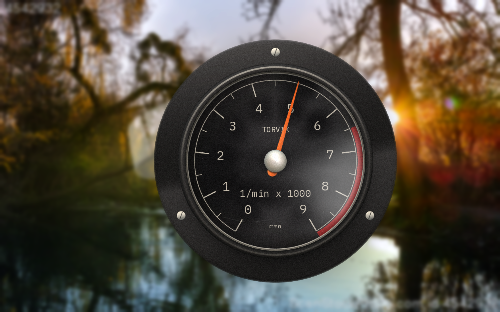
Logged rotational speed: 5000 rpm
